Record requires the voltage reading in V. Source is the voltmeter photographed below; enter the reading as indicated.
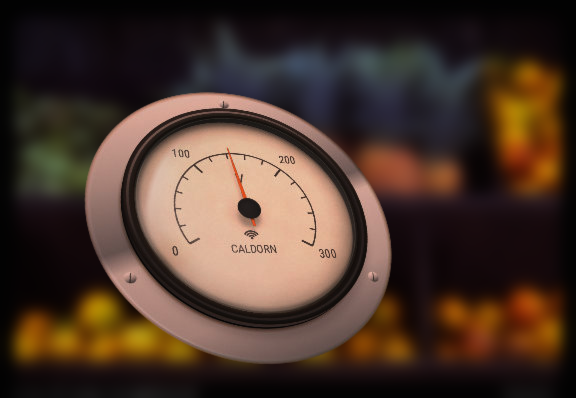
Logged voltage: 140 V
